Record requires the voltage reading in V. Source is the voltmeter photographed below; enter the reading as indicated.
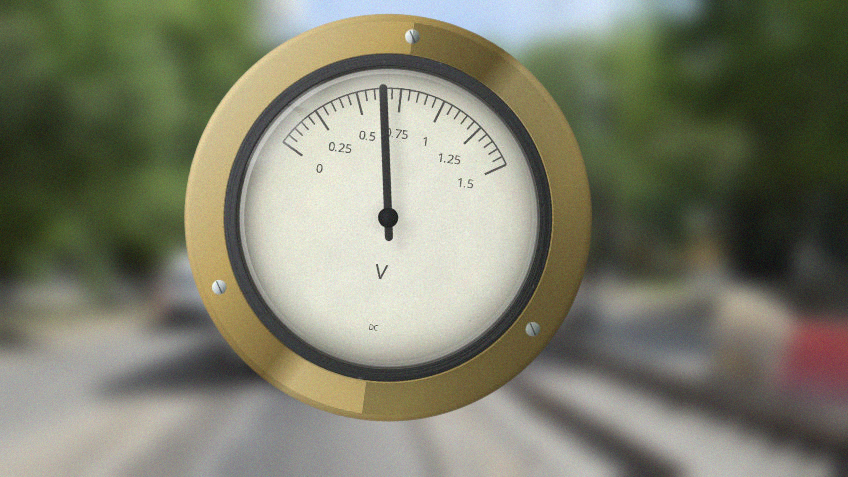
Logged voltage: 0.65 V
